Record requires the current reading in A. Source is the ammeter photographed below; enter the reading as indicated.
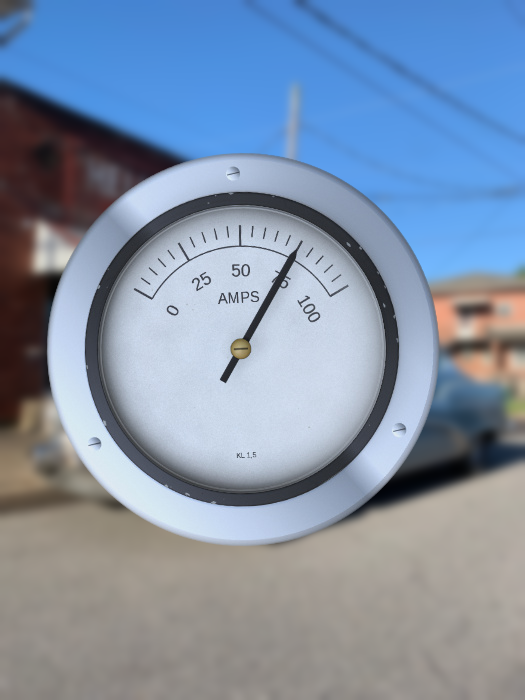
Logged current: 75 A
